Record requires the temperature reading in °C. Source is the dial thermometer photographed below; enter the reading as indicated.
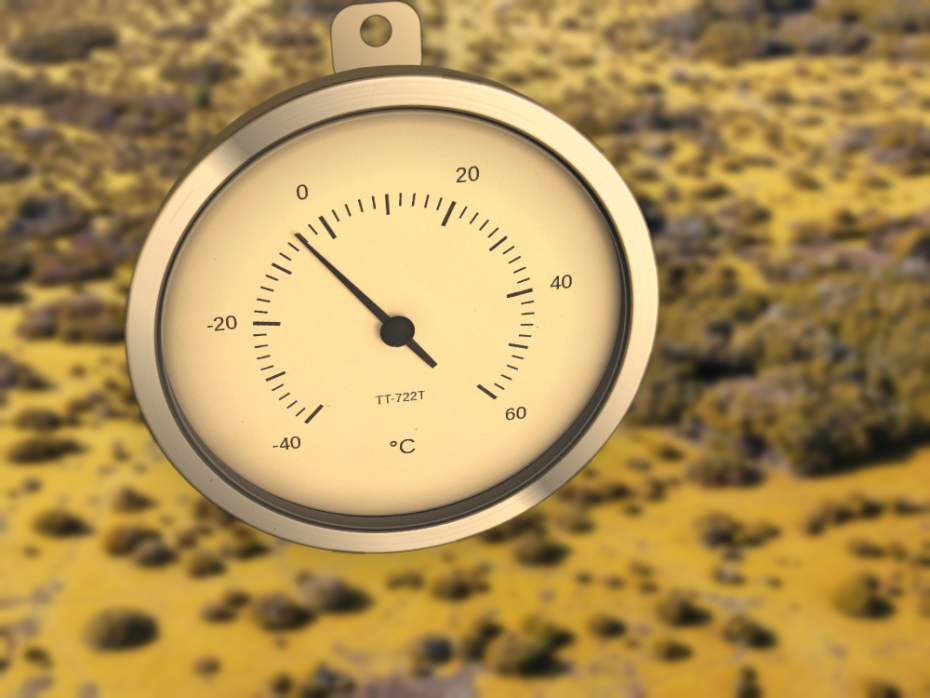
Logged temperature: -4 °C
